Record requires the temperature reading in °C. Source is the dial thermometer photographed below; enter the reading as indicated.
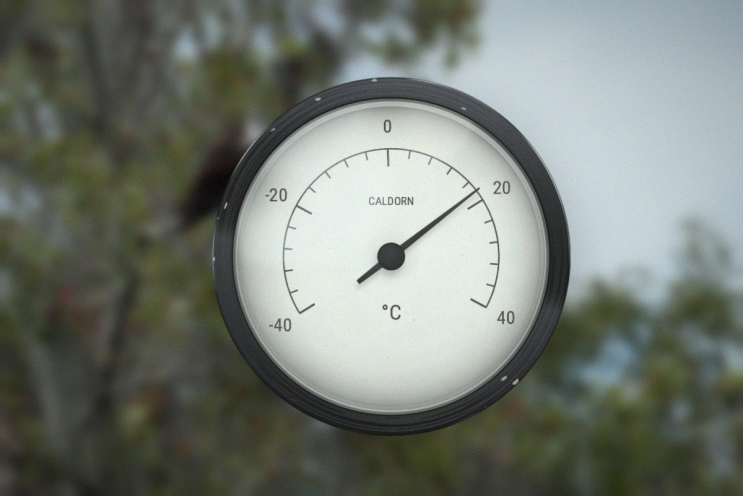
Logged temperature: 18 °C
